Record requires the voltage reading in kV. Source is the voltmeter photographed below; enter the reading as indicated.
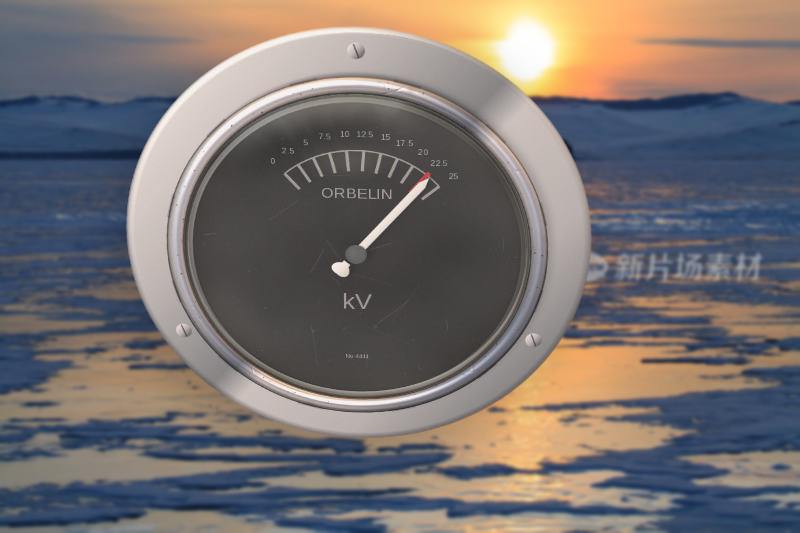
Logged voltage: 22.5 kV
